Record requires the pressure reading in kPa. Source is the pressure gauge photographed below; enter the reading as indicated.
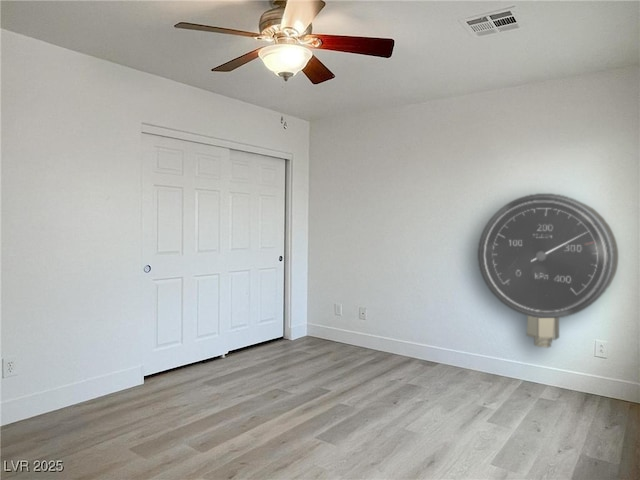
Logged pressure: 280 kPa
